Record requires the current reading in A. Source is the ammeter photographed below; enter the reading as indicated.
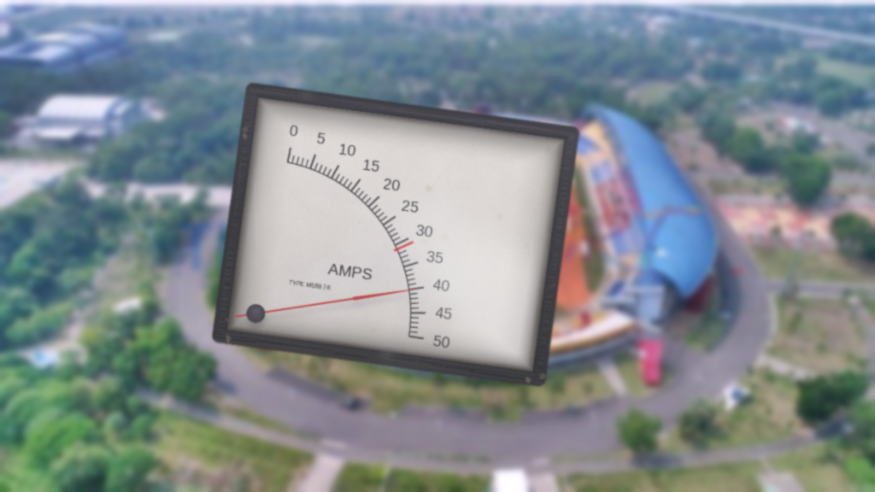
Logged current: 40 A
